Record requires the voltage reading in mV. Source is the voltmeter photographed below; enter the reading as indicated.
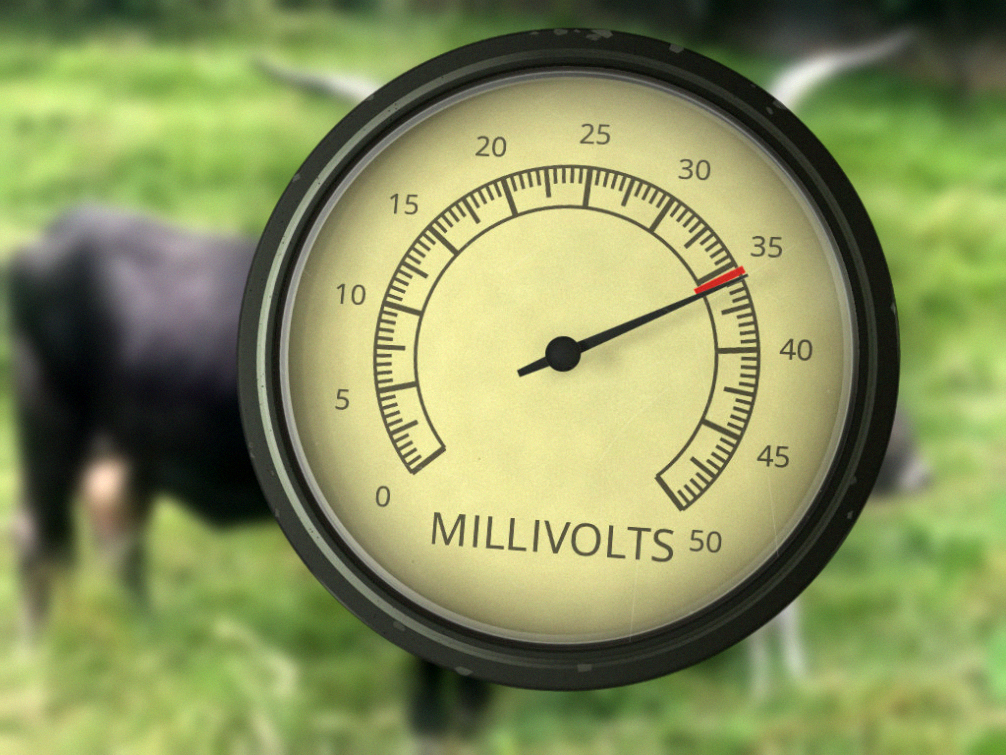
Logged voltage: 36 mV
